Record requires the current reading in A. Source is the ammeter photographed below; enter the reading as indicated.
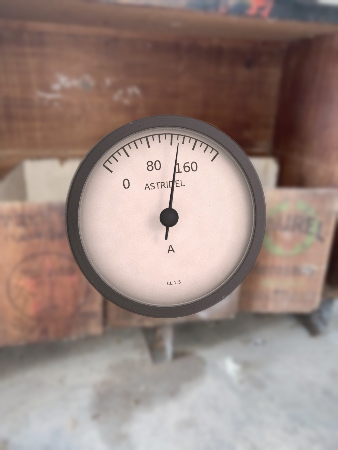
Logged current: 130 A
